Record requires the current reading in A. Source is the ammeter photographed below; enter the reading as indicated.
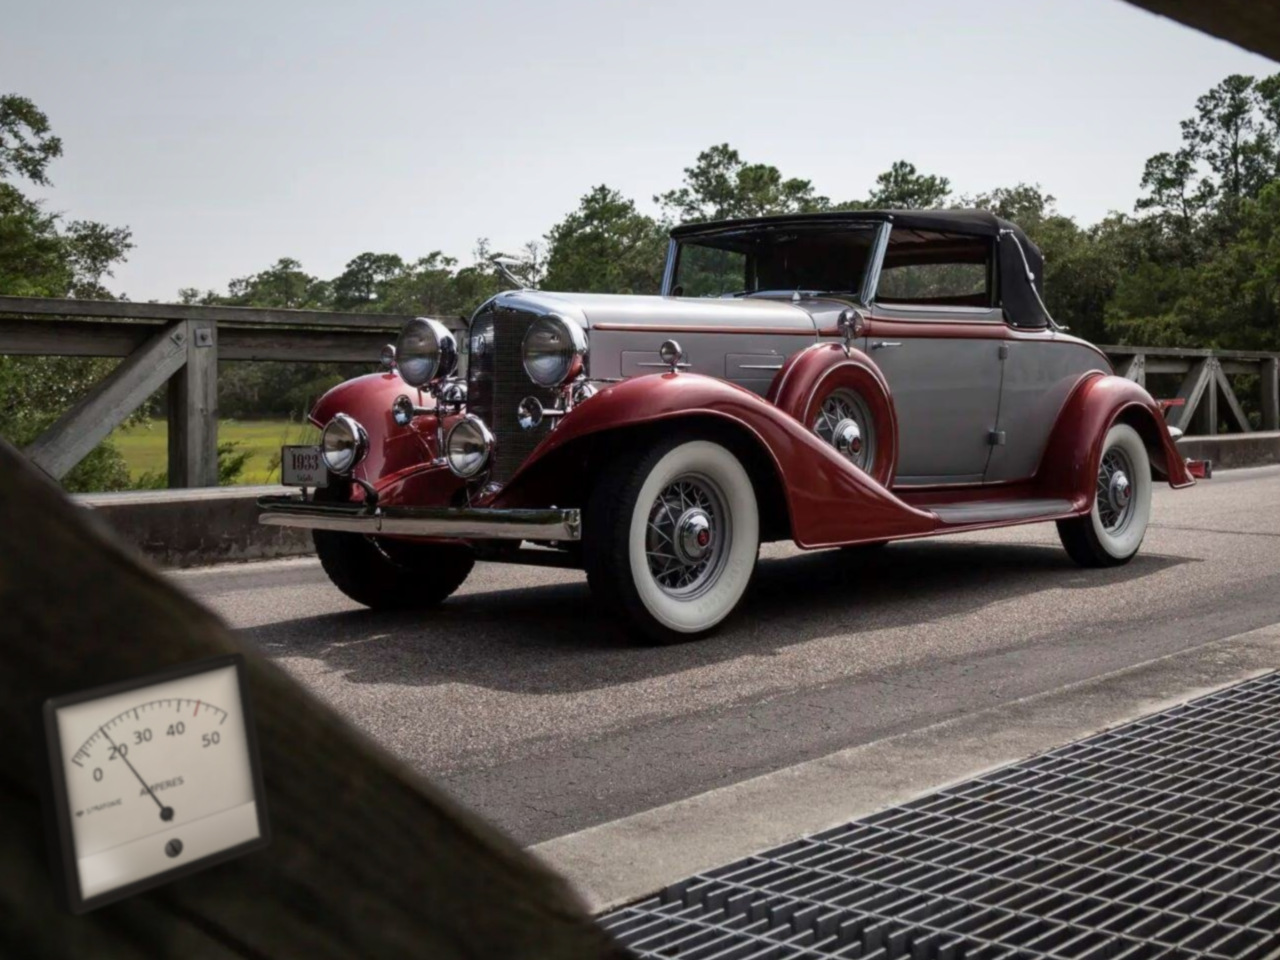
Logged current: 20 A
